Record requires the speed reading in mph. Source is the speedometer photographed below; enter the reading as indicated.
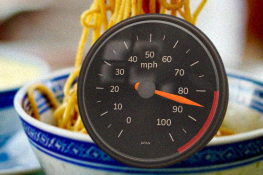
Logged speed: 85 mph
